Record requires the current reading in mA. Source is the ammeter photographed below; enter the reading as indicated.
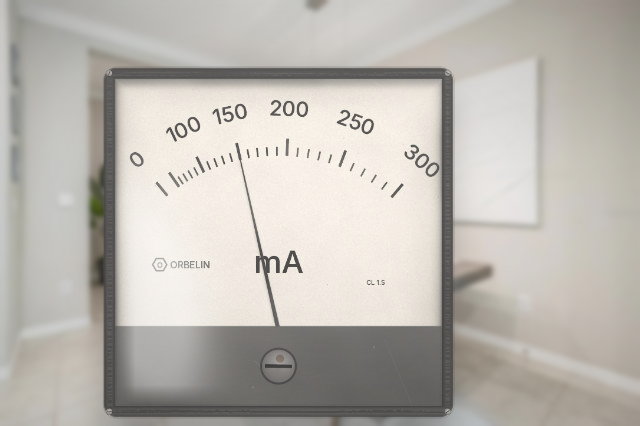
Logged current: 150 mA
